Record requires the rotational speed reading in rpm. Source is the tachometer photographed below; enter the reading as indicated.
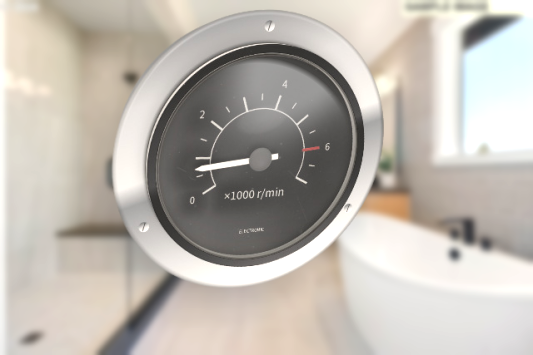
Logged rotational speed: 750 rpm
